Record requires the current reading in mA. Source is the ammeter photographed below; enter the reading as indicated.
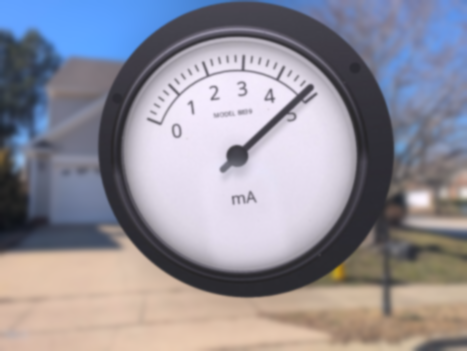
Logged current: 4.8 mA
